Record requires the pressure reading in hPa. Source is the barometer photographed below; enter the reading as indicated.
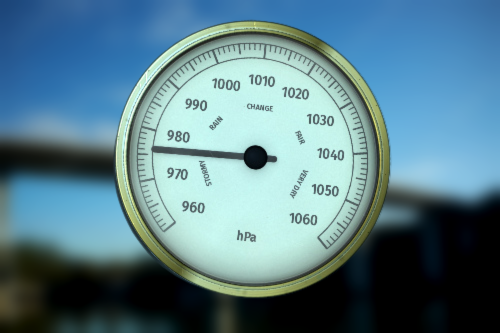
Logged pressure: 976 hPa
